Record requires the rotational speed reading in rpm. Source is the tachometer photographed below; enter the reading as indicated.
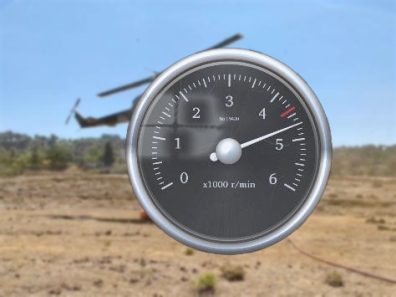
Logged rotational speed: 4700 rpm
